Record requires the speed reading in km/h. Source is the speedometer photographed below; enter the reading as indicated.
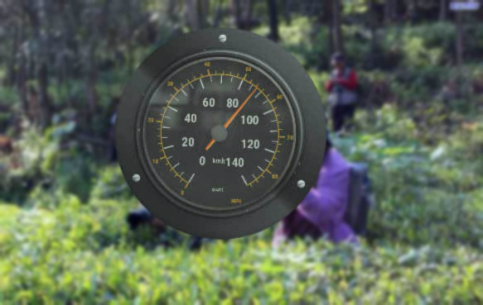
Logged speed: 87.5 km/h
